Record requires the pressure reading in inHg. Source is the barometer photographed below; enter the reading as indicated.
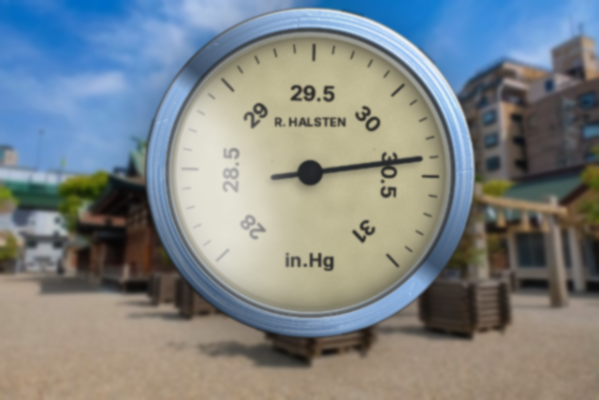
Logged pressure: 30.4 inHg
